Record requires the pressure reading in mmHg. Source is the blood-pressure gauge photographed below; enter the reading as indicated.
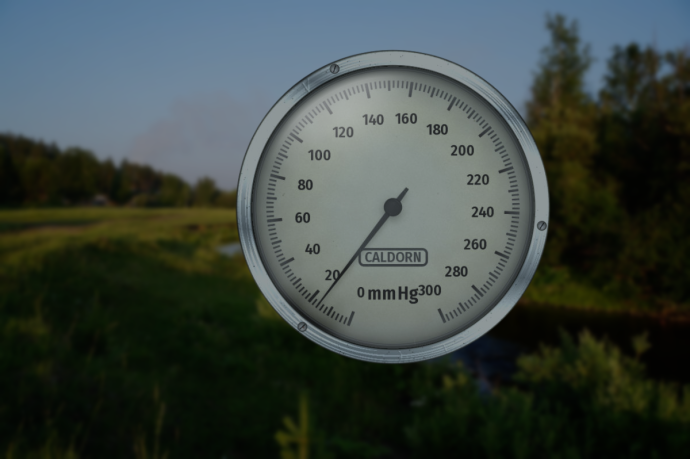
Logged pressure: 16 mmHg
